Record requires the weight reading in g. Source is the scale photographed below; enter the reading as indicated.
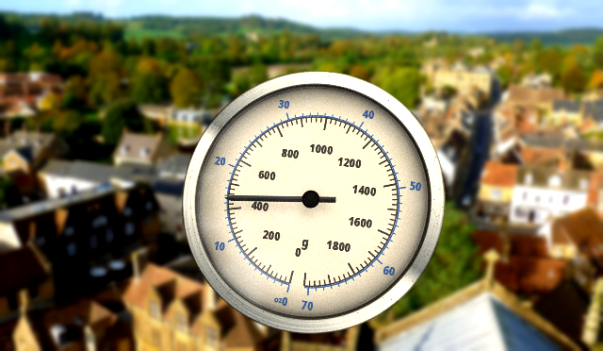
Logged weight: 440 g
